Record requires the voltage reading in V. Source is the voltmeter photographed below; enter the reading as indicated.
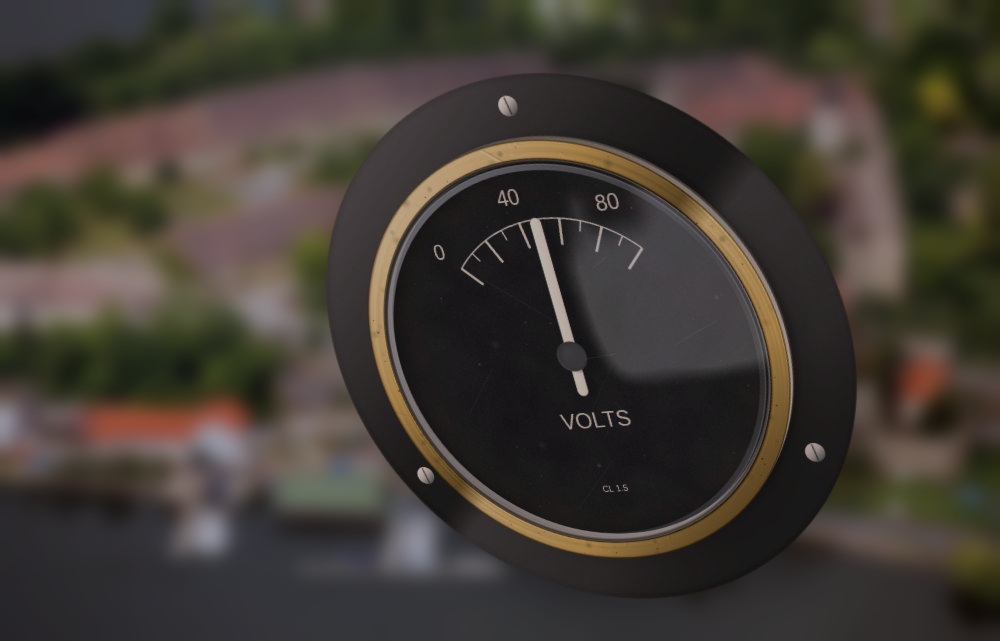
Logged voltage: 50 V
